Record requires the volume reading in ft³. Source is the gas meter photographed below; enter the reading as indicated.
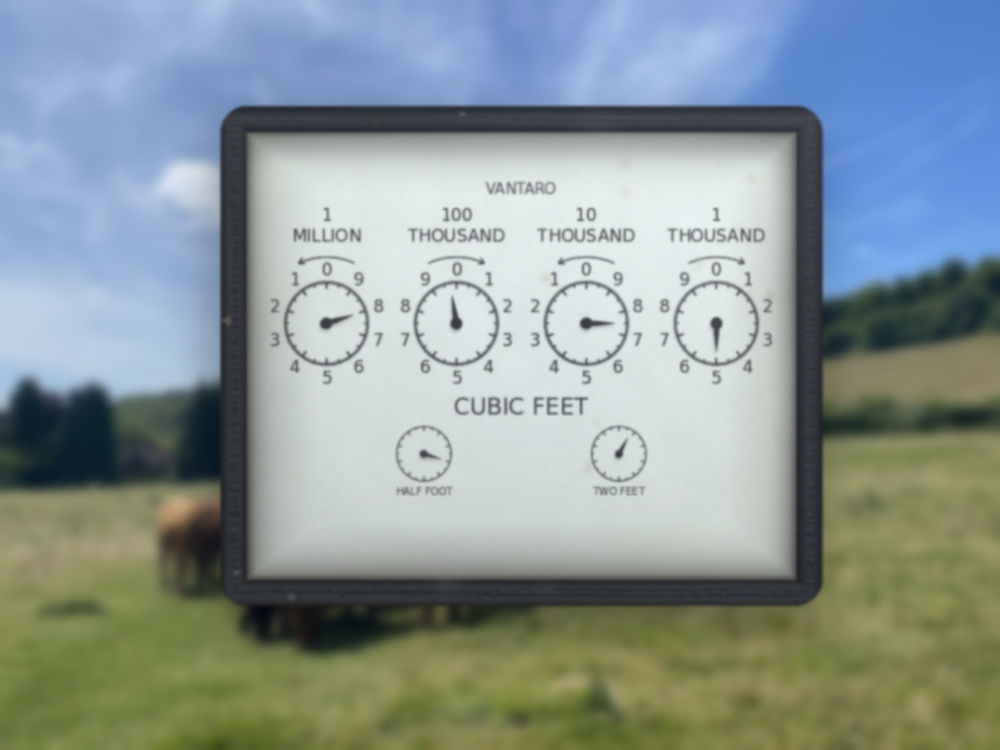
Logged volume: 797500 ft³
